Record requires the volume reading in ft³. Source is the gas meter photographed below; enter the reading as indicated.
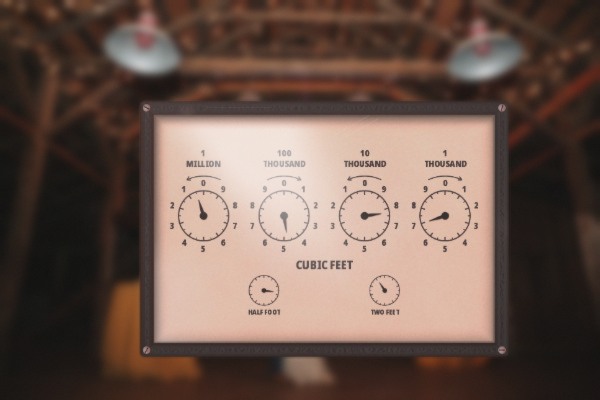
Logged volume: 47700 ft³
